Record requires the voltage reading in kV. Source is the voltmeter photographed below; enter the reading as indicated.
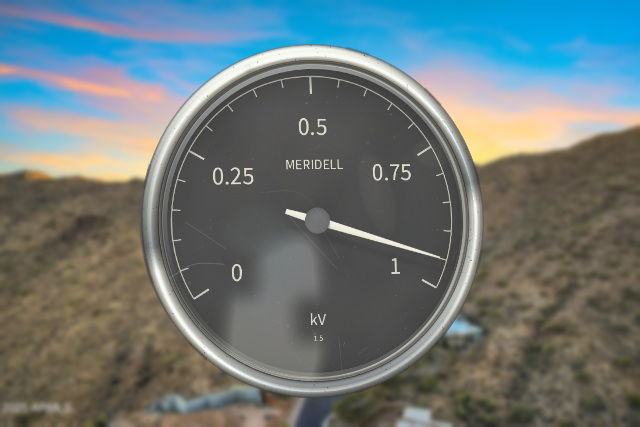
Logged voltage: 0.95 kV
